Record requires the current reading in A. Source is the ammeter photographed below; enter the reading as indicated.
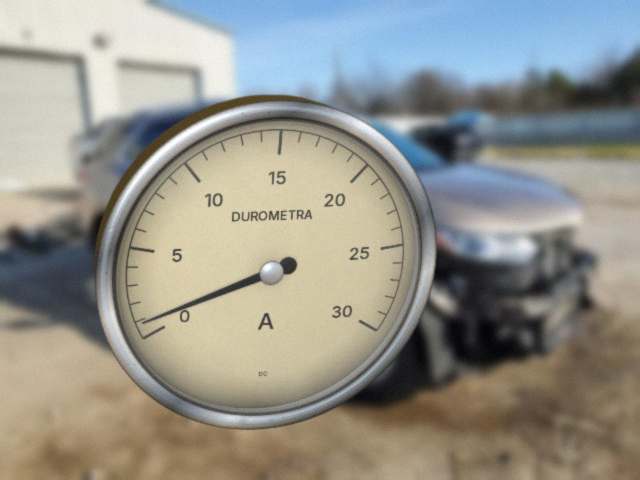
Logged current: 1 A
